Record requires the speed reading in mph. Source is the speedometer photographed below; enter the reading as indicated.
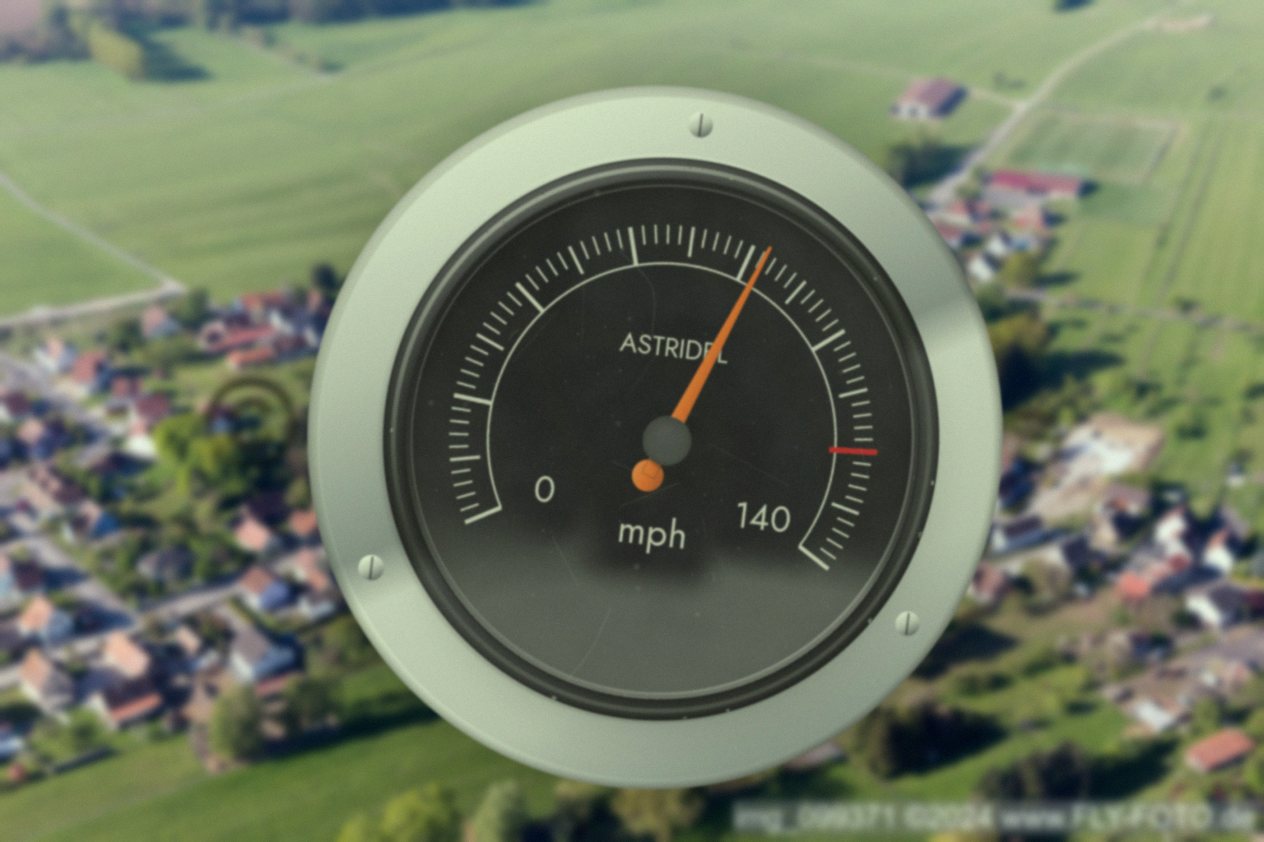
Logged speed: 82 mph
